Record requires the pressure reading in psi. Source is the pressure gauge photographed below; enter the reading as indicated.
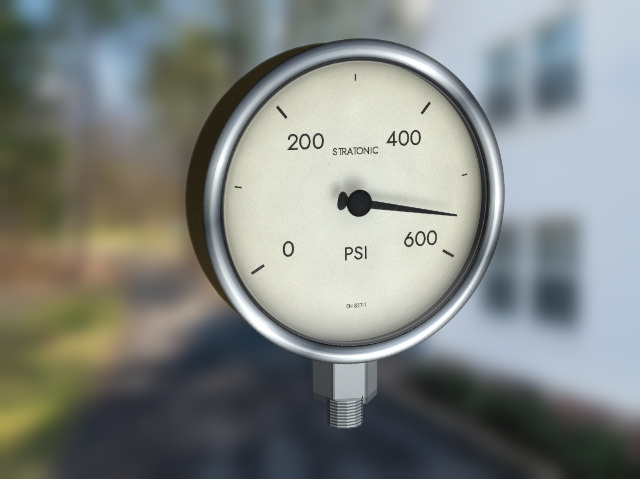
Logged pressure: 550 psi
